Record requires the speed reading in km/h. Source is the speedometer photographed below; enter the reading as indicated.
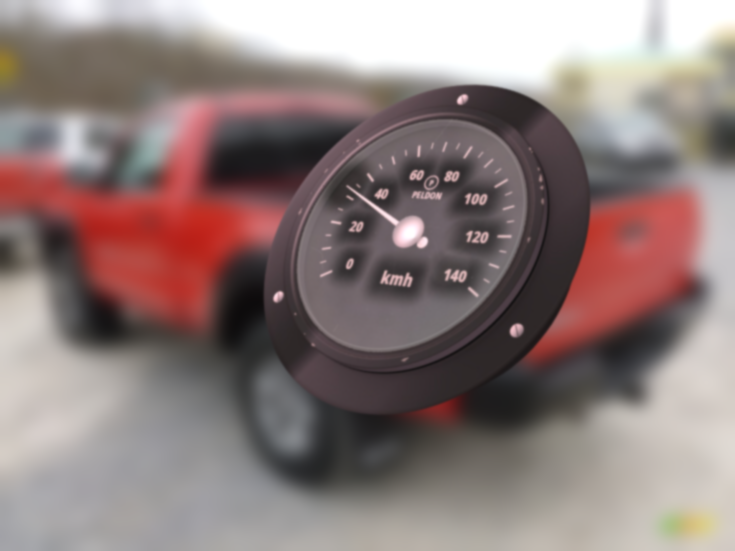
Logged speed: 32.5 km/h
